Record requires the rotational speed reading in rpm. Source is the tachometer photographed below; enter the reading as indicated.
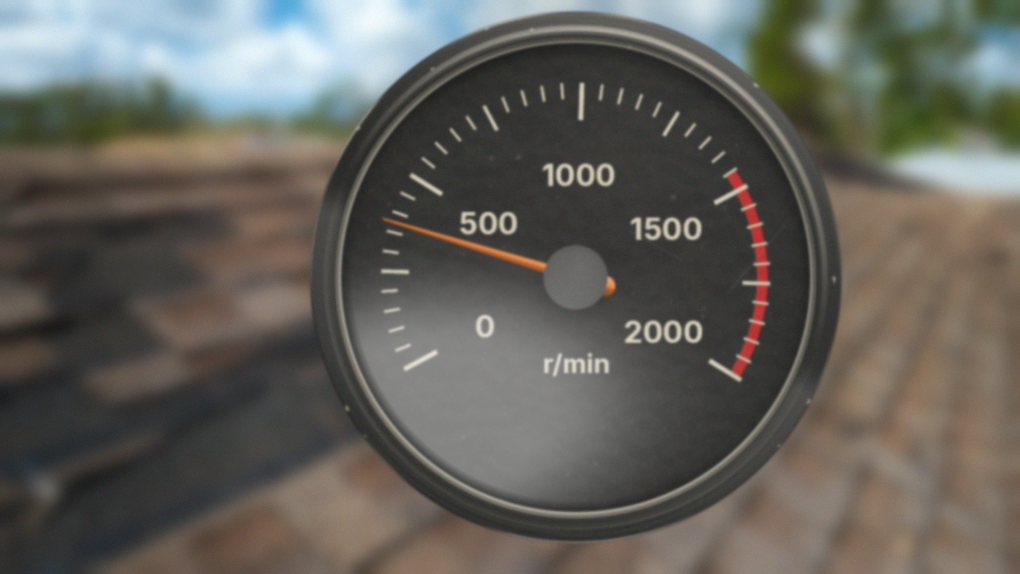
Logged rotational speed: 375 rpm
